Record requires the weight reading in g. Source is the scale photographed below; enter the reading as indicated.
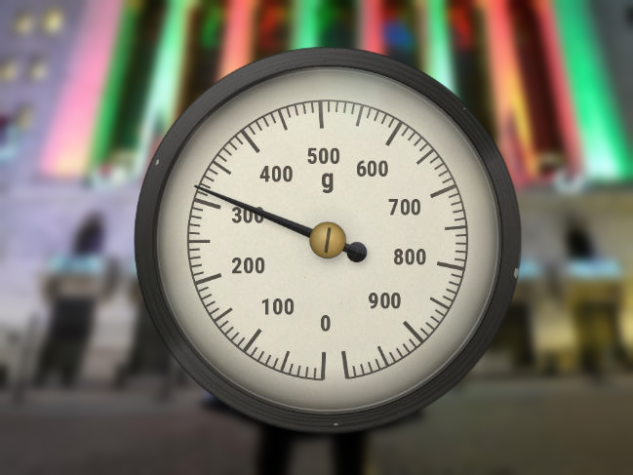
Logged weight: 315 g
